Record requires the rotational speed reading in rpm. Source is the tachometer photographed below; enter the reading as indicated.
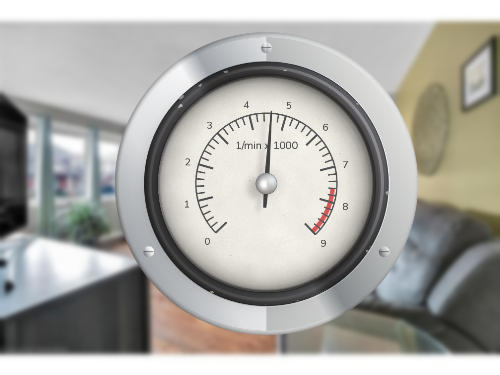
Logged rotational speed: 4600 rpm
